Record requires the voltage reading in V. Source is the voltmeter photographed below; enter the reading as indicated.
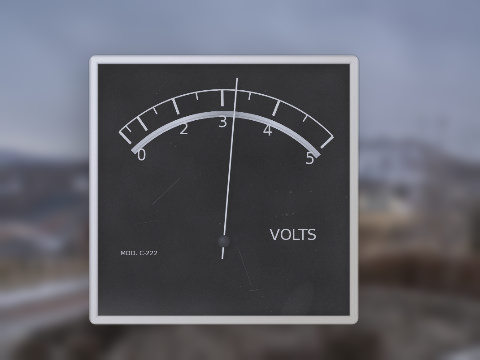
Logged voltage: 3.25 V
